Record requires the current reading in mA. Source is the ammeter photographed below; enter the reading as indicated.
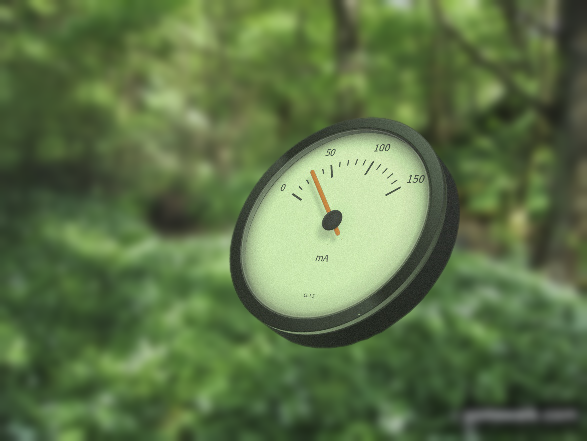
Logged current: 30 mA
